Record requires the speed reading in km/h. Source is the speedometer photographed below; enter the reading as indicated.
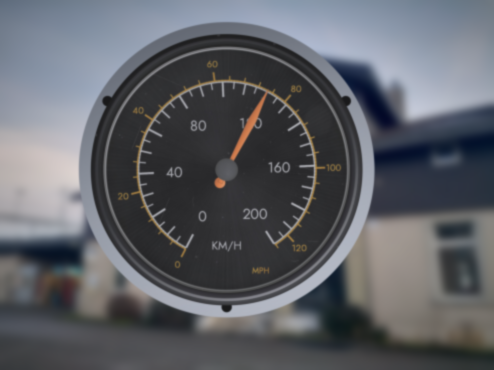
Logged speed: 120 km/h
